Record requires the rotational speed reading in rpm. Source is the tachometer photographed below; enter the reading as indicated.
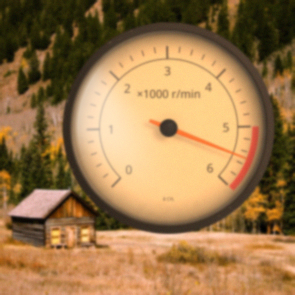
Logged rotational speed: 5500 rpm
